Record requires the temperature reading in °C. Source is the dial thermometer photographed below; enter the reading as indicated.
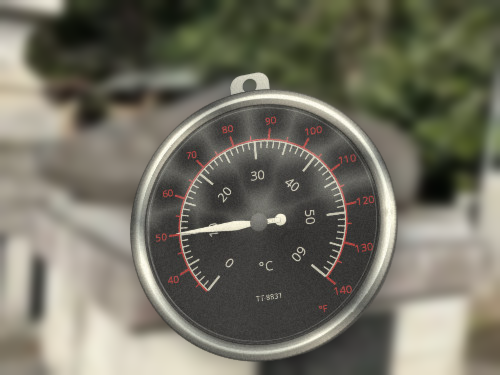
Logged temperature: 10 °C
